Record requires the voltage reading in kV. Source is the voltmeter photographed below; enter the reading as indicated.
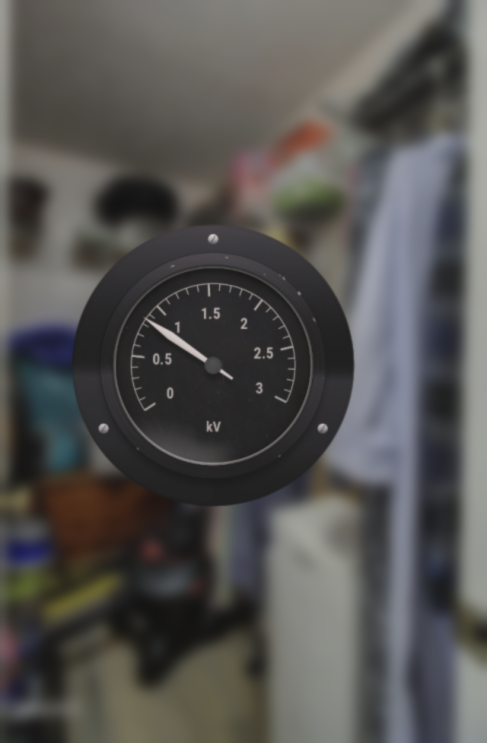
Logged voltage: 0.85 kV
